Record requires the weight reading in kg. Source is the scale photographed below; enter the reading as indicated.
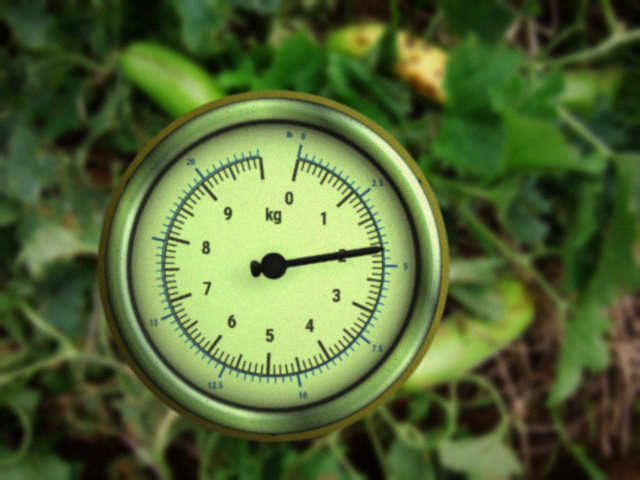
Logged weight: 2 kg
